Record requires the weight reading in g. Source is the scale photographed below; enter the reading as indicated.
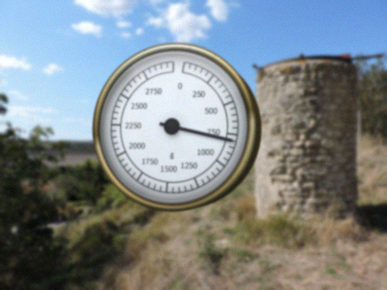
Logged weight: 800 g
